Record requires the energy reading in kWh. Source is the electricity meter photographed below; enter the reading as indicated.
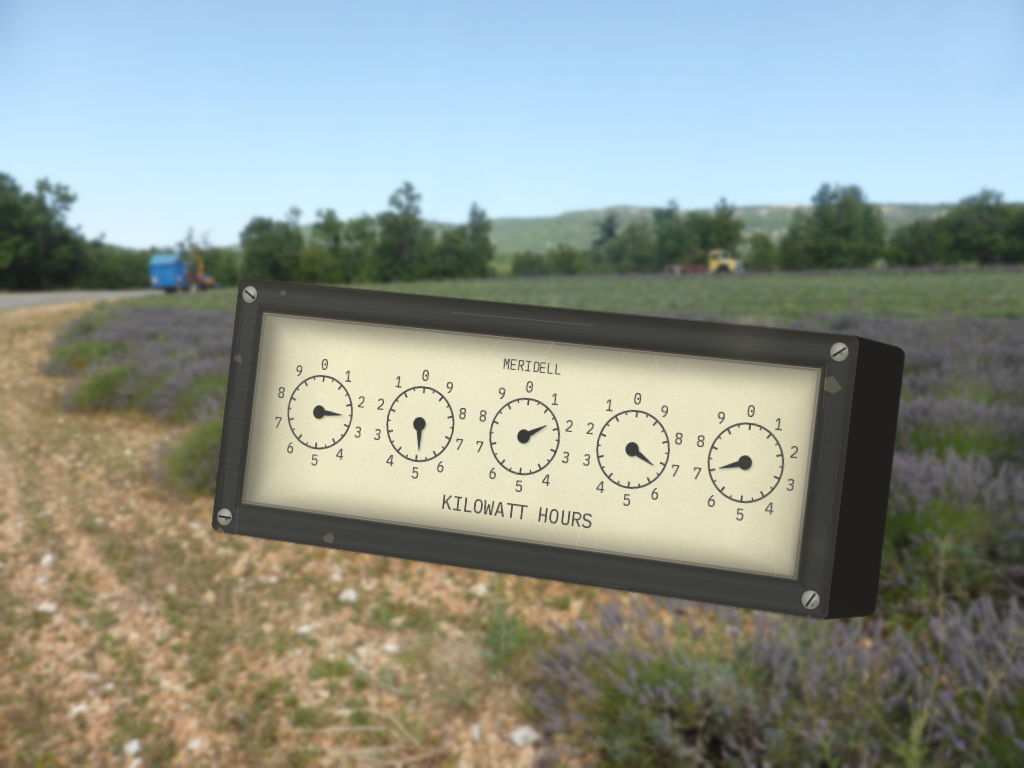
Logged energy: 25167 kWh
